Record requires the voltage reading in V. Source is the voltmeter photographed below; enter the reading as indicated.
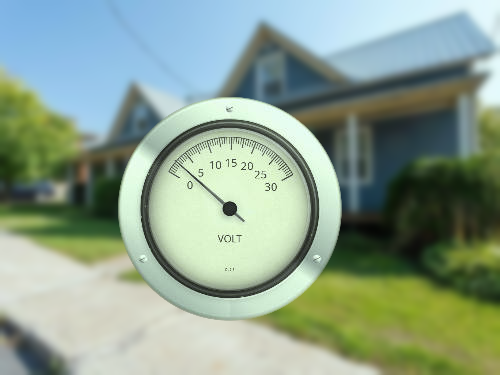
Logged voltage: 2.5 V
